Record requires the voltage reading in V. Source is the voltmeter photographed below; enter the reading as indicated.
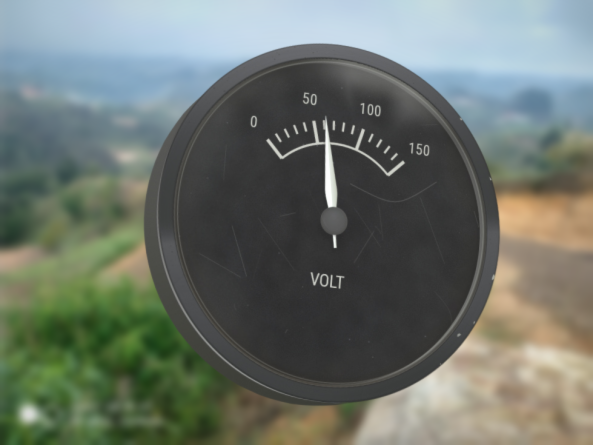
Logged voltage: 60 V
